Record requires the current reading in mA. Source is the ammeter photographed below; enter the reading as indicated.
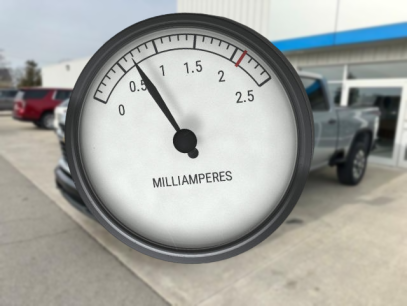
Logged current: 0.7 mA
